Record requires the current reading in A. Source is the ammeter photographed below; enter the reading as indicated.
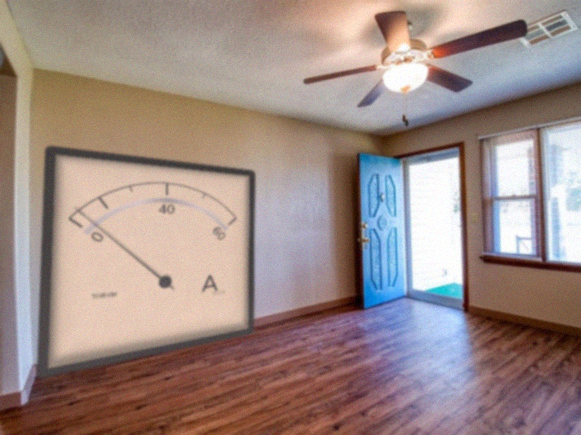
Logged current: 10 A
